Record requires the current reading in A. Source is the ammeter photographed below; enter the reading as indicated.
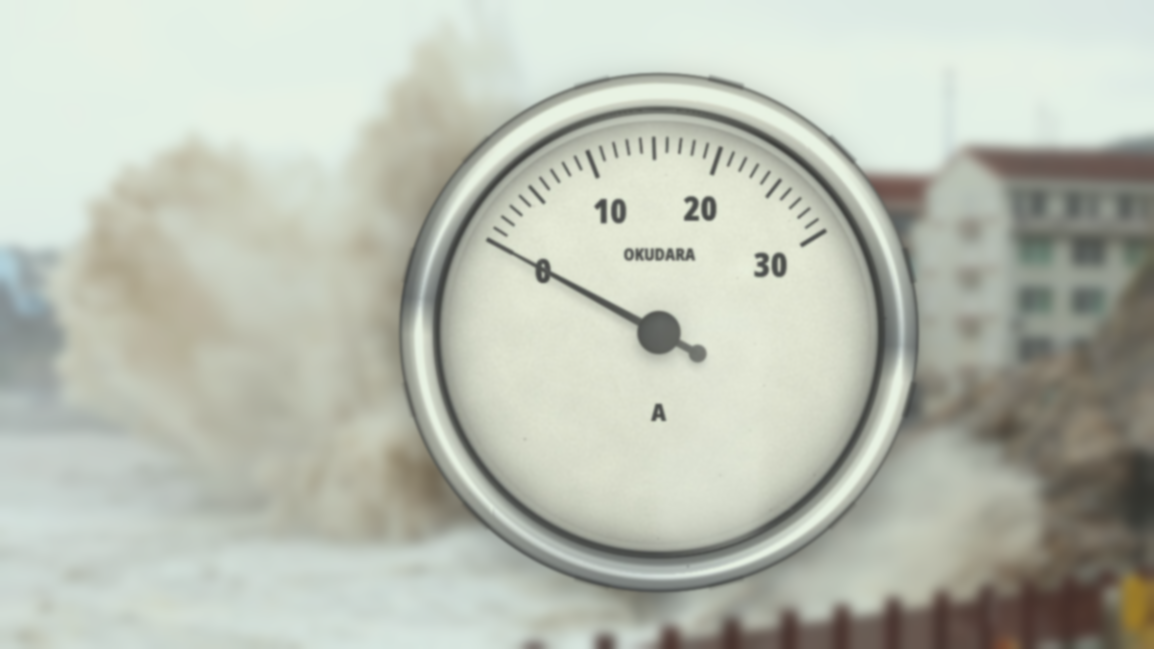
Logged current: 0 A
